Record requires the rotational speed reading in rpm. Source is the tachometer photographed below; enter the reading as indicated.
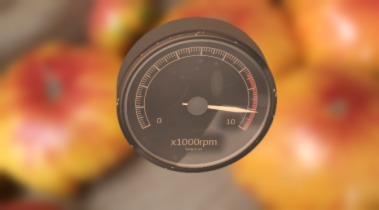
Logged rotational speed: 9000 rpm
